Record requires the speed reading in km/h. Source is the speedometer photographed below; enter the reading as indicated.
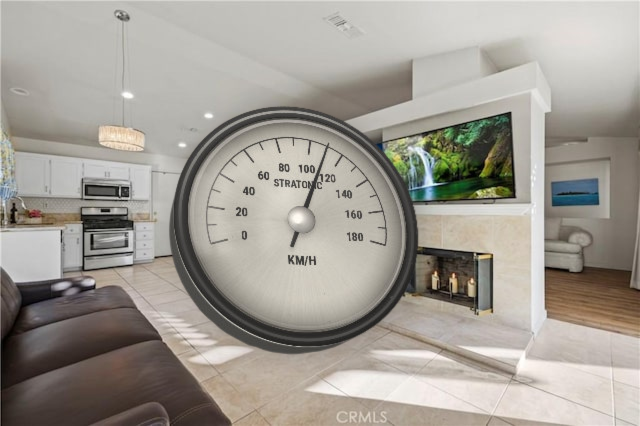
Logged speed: 110 km/h
